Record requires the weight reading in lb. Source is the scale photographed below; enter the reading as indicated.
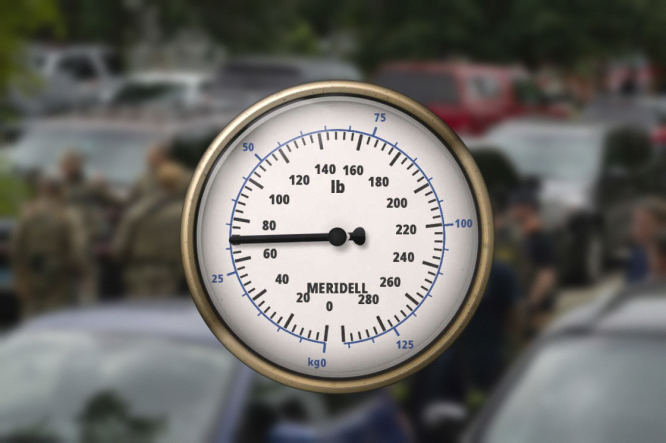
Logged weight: 70 lb
